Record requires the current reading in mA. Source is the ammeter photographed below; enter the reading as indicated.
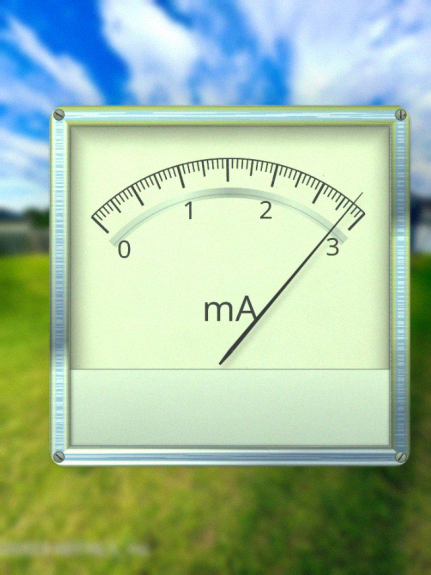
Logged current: 2.85 mA
